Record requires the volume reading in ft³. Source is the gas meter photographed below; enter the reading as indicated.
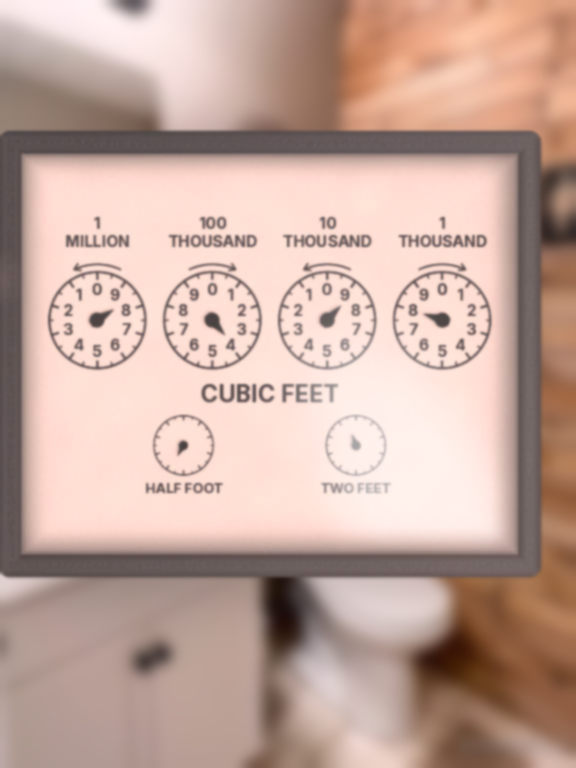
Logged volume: 838800 ft³
